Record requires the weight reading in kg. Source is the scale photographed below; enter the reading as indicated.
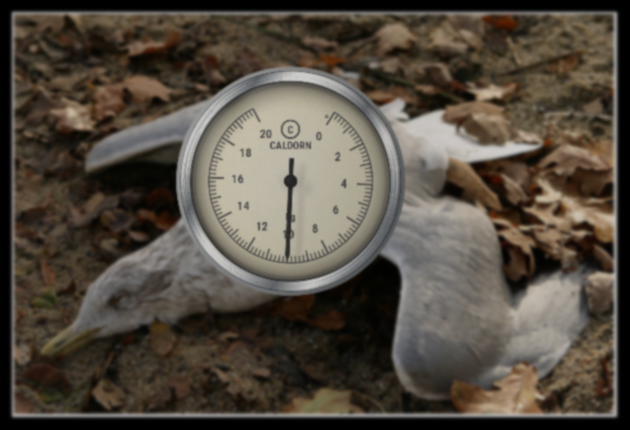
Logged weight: 10 kg
